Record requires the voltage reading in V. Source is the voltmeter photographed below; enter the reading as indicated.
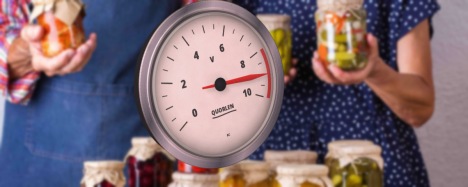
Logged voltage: 9 V
